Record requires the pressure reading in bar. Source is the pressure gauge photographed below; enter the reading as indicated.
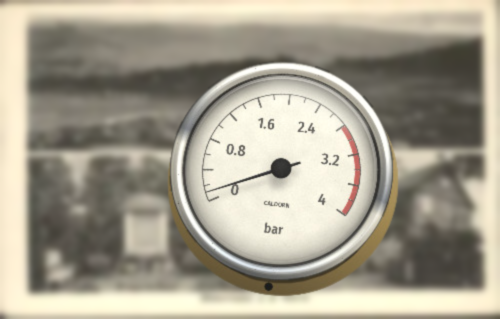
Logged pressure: 0.1 bar
